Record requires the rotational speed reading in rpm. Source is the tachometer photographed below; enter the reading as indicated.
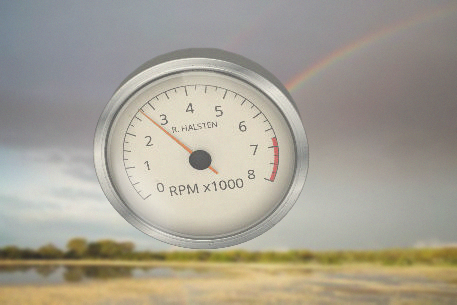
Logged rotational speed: 2750 rpm
